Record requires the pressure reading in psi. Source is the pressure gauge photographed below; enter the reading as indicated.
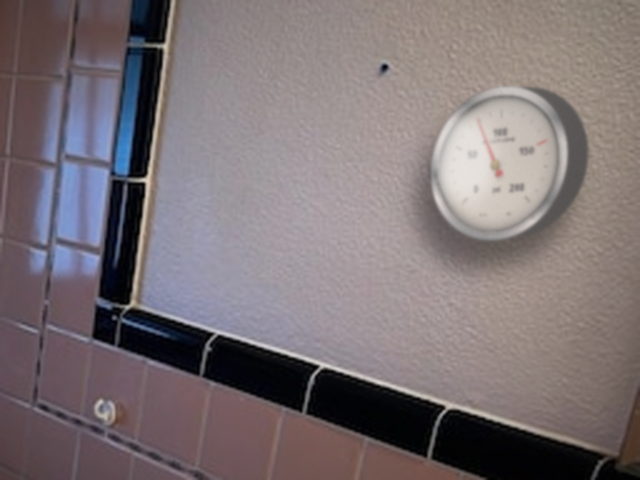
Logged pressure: 80 psi
